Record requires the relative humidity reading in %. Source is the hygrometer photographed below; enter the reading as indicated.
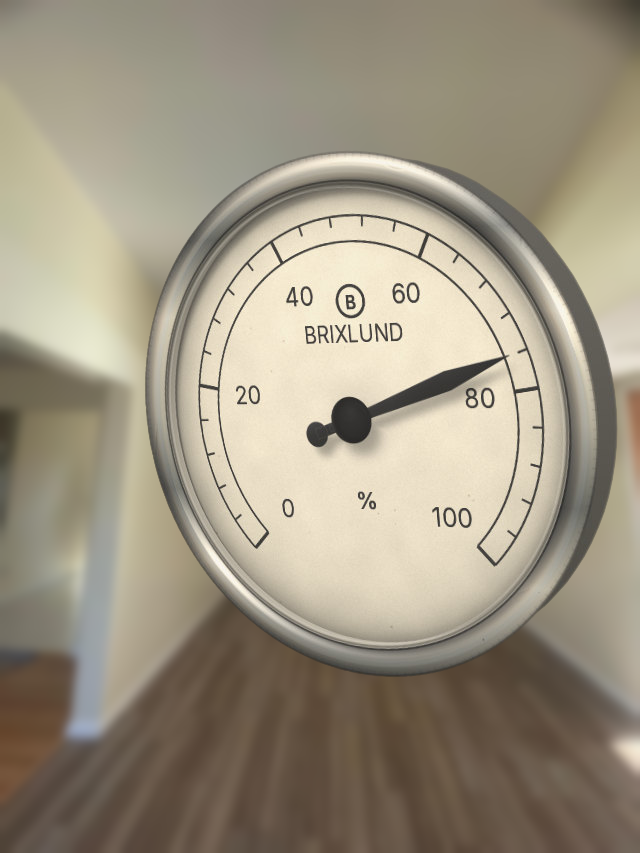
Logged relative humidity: 76 %
